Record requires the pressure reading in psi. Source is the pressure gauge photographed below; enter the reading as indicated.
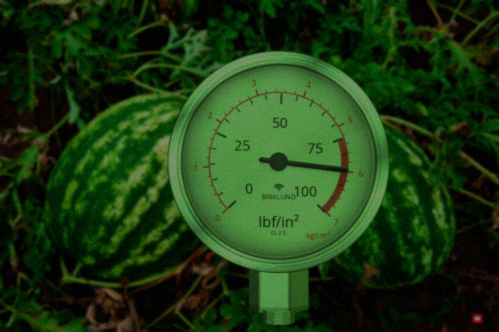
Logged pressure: 85 psi
